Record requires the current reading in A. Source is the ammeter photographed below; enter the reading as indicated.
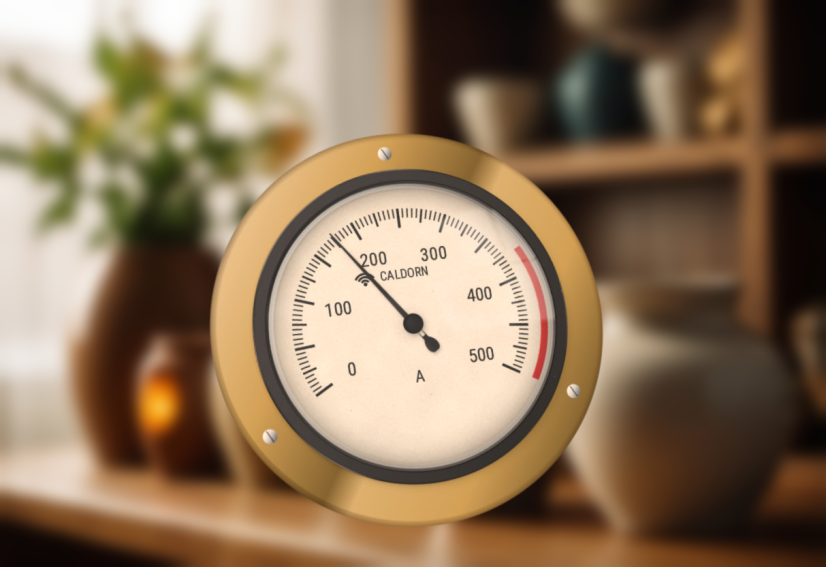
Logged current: 175 A
